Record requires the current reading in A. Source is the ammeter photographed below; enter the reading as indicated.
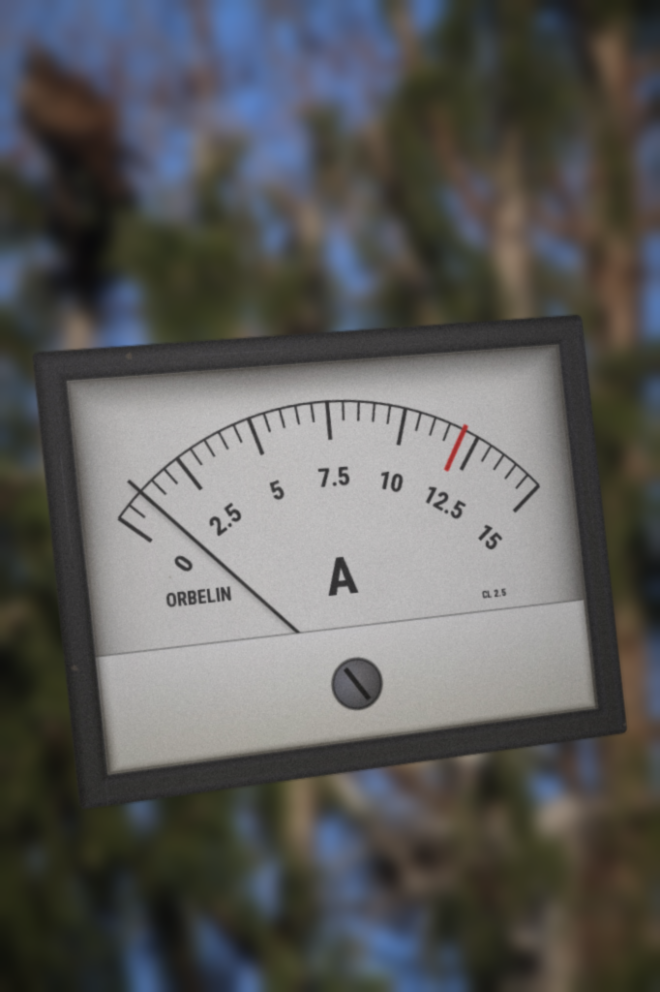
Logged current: 1 A
